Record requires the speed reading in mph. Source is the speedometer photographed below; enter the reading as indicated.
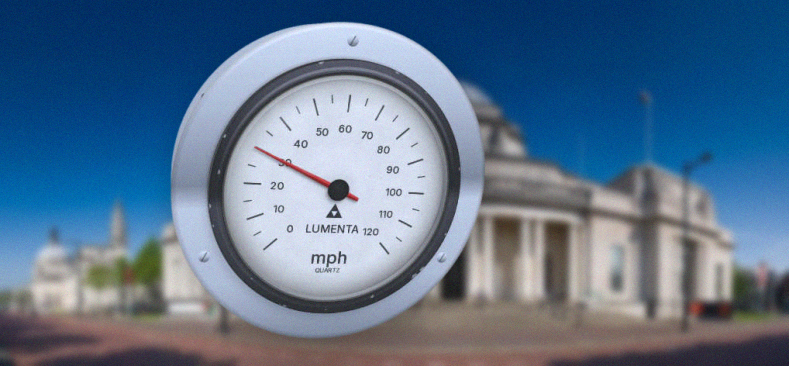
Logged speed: 30 mph
